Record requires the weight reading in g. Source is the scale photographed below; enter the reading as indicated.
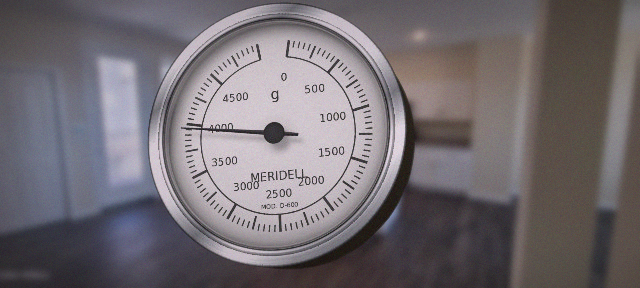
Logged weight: 3950 g
